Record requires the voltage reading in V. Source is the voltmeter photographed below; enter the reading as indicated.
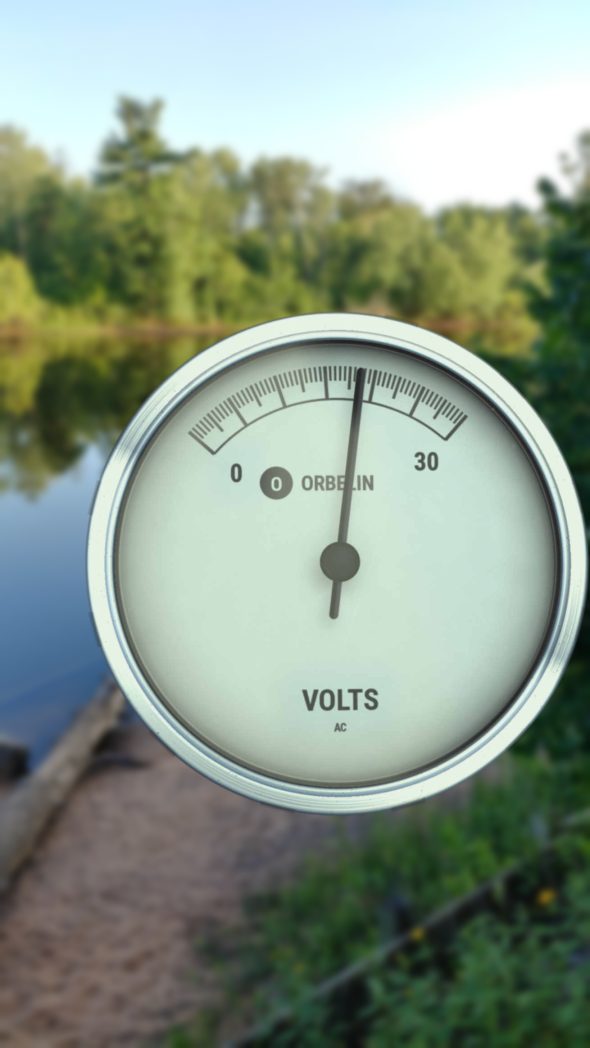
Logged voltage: 18.5 V
